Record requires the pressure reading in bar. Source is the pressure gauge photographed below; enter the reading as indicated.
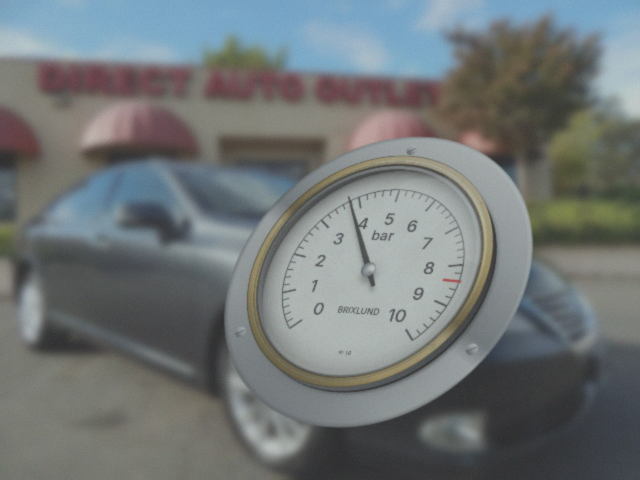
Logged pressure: 3.8 bar
